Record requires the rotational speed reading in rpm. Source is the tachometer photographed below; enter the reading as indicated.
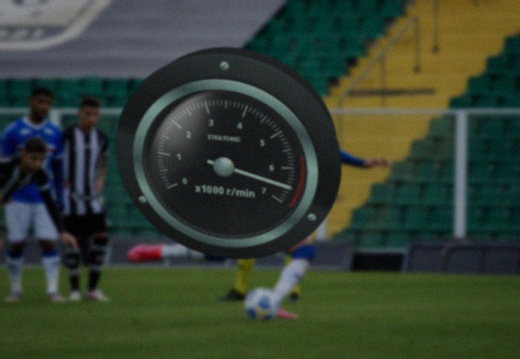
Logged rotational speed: 6500 rpm
